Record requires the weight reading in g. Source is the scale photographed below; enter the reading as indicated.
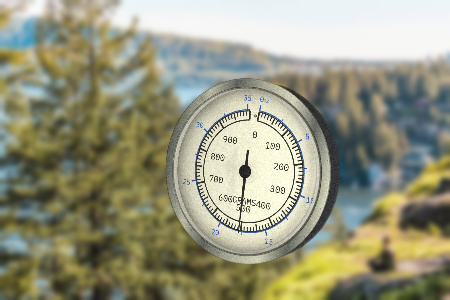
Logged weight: 500 g
